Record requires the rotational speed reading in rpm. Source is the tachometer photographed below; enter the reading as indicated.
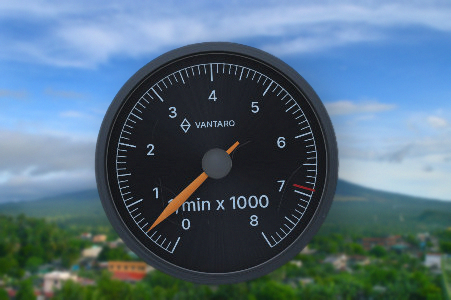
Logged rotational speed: 500 rpm
